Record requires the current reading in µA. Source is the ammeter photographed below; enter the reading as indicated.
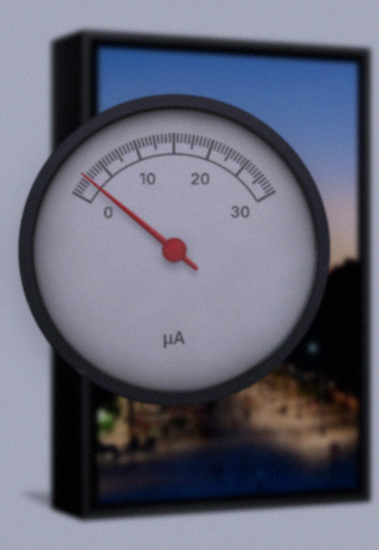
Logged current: 2.5 µA
